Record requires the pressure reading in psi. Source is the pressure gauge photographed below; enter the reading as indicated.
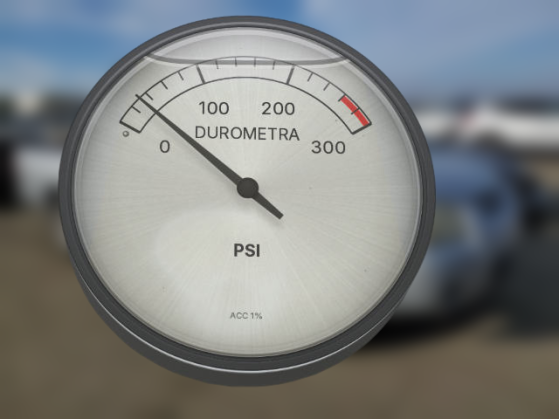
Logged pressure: 30 psi
